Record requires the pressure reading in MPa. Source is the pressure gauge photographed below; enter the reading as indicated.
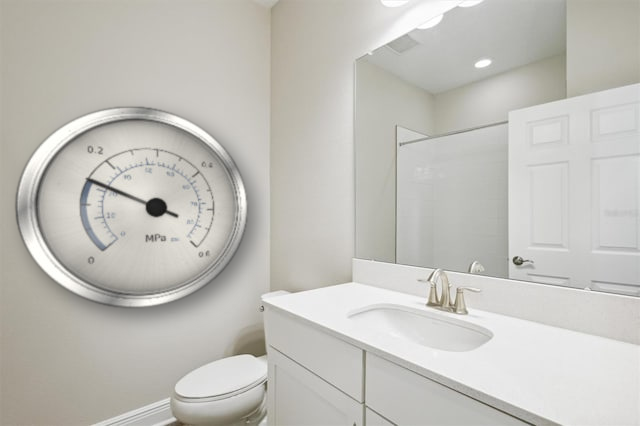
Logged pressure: 0.15 MPa
